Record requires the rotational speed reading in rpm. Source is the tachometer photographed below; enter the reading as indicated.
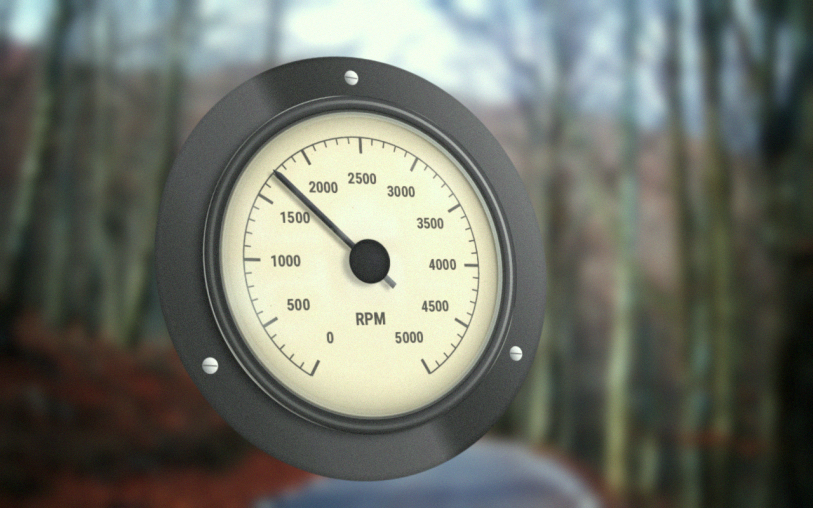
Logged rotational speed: 1700 rpm
